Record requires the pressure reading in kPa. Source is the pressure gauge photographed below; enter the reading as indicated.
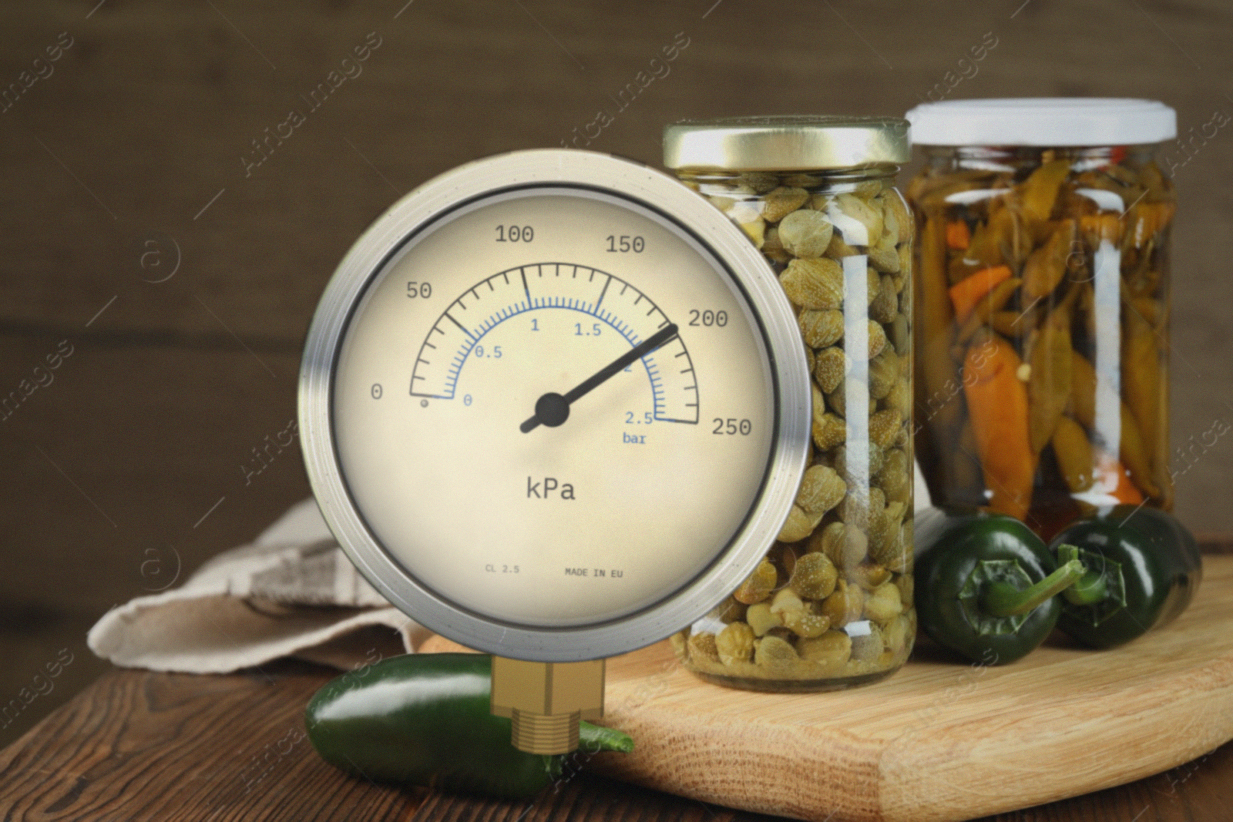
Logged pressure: 195 kPa
